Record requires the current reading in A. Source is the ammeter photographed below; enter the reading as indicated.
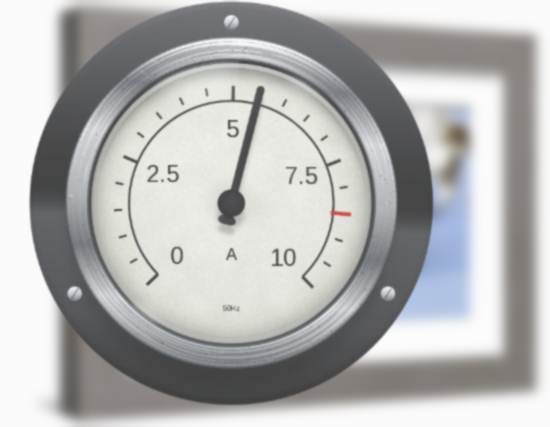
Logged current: 5.5 A
